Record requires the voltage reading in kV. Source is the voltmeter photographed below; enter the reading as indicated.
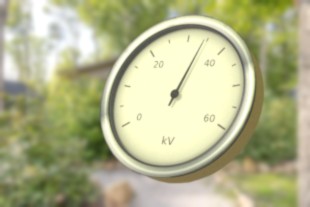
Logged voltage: 35 kV
